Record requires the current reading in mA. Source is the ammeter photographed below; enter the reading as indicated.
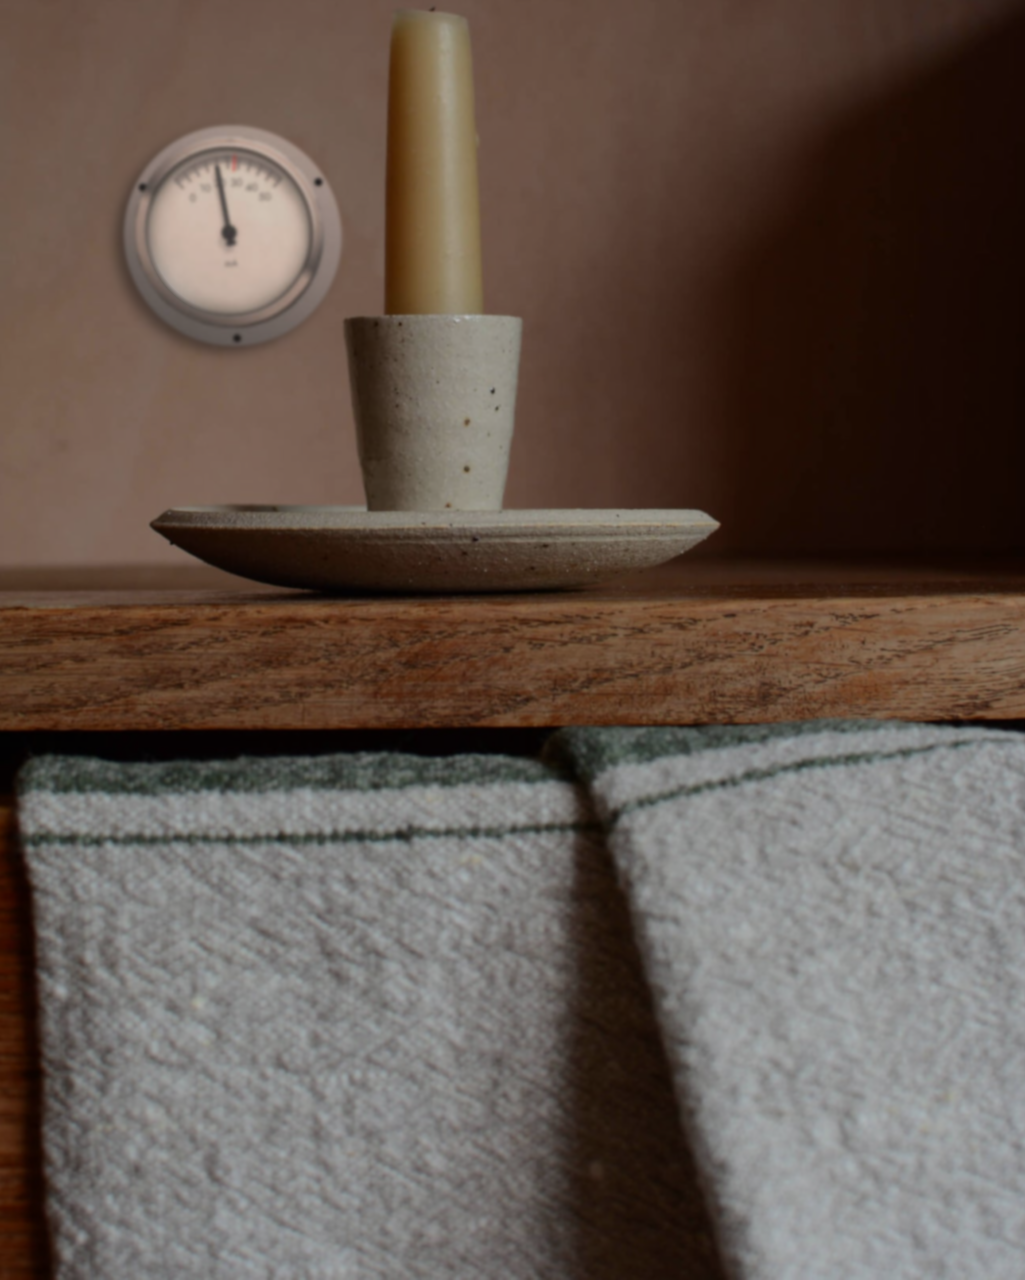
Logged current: 20 mA
